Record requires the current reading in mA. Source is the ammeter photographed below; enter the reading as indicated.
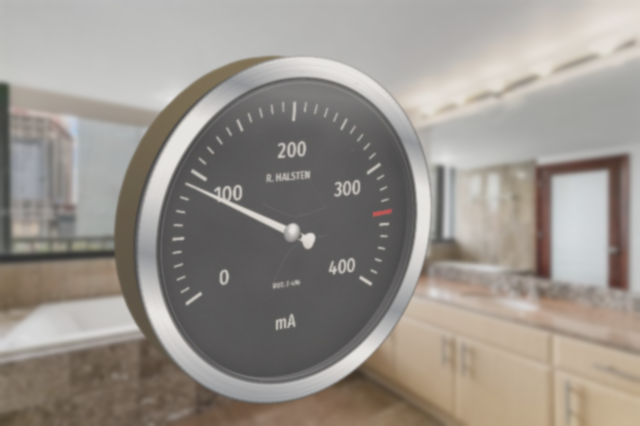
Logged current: 90 mA
